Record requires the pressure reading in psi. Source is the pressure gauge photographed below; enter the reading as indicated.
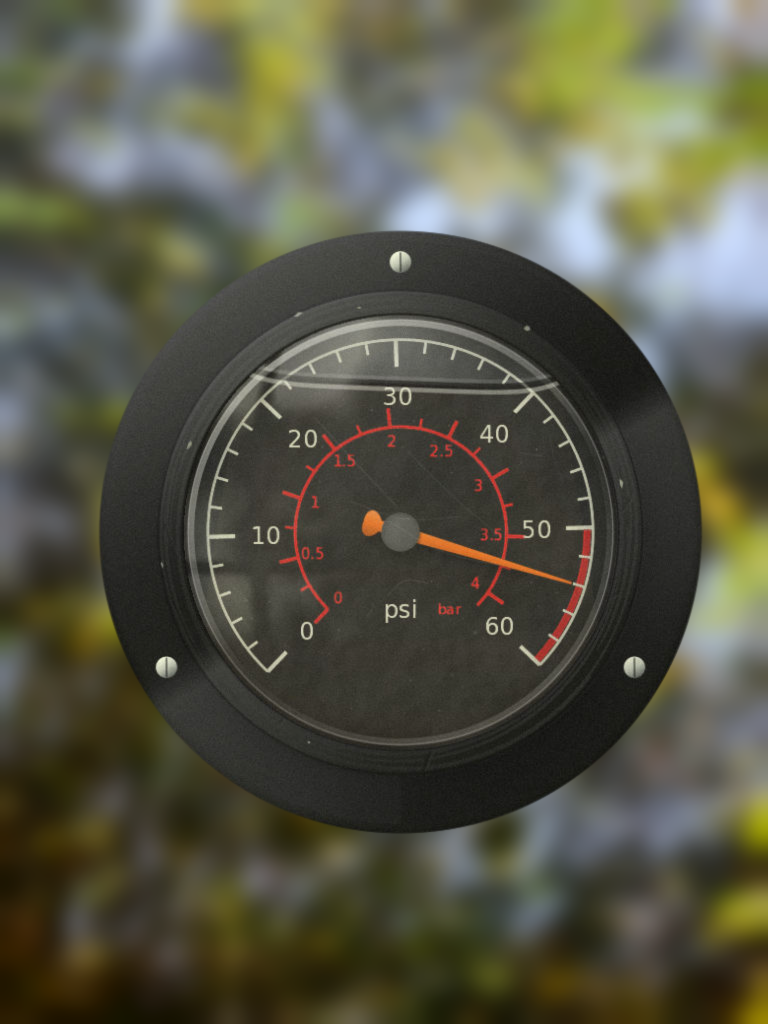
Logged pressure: 54 psi
